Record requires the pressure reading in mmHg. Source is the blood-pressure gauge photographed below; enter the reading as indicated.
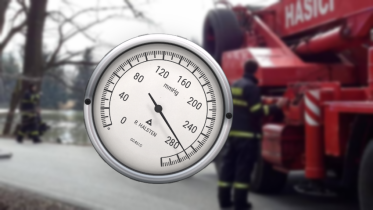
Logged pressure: 270 mmHg
